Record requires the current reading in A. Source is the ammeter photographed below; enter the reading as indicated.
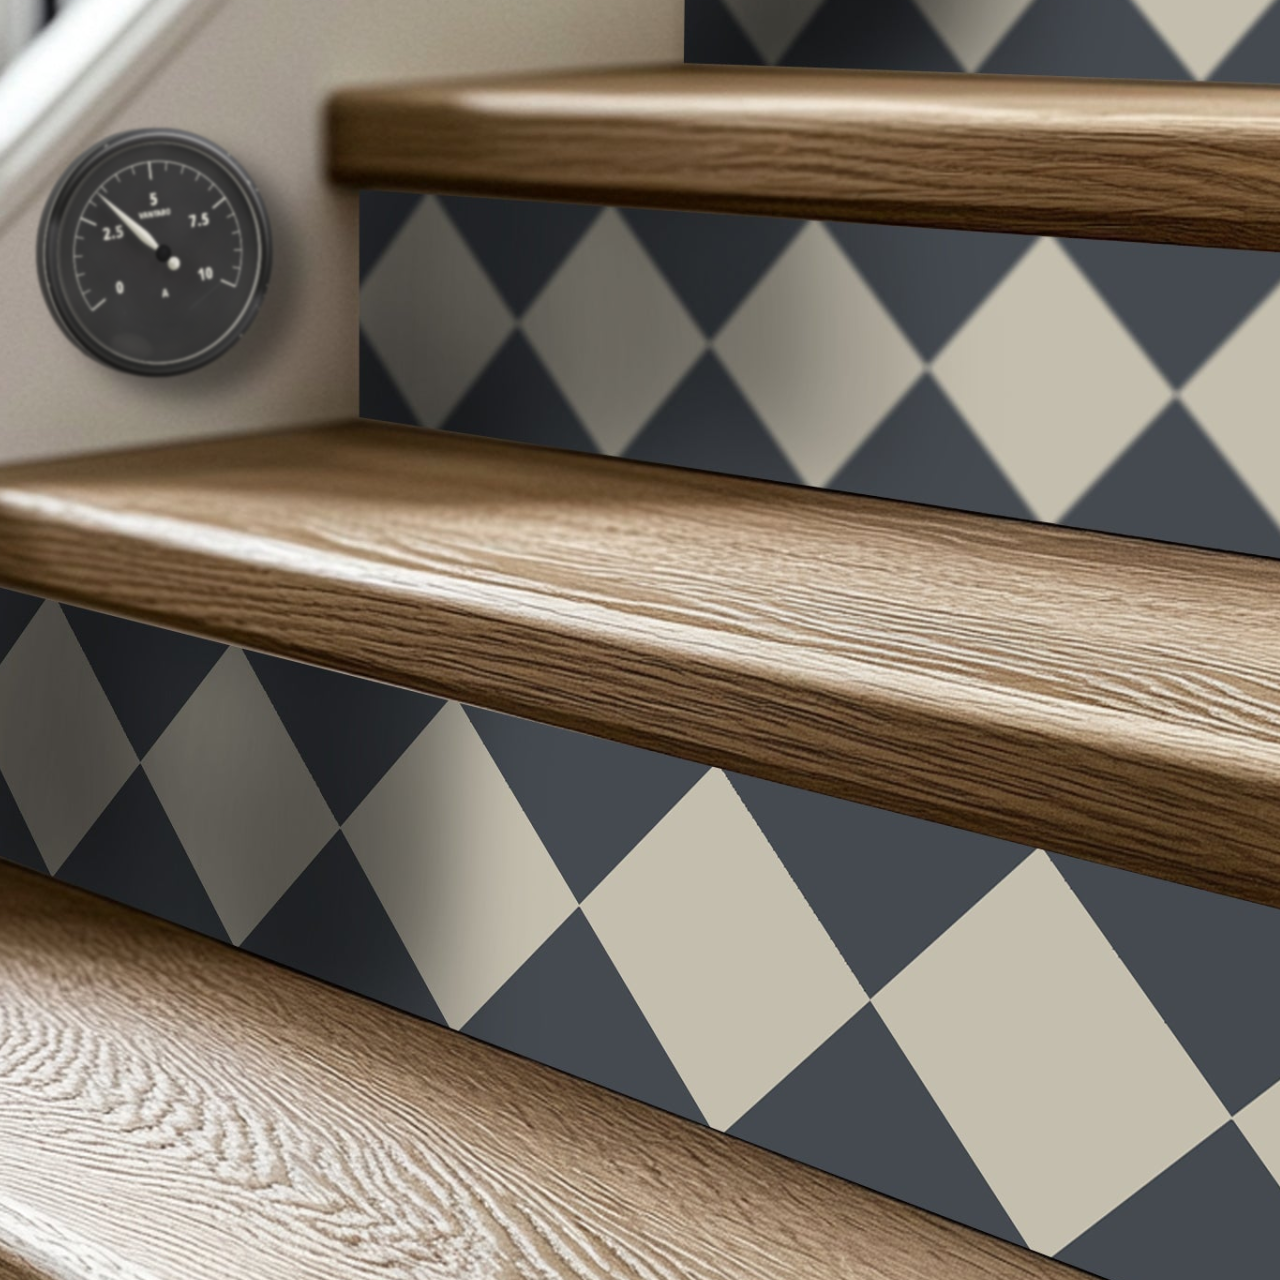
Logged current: 3.25 A
